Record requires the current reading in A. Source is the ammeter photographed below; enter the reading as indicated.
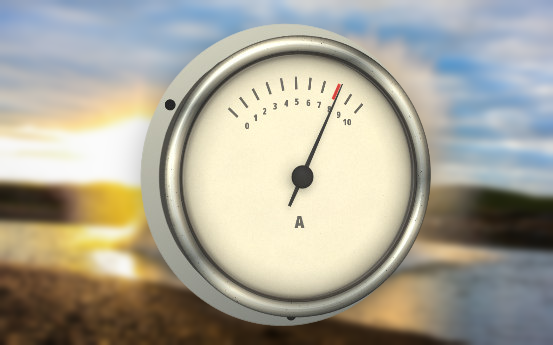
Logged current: 8 A
